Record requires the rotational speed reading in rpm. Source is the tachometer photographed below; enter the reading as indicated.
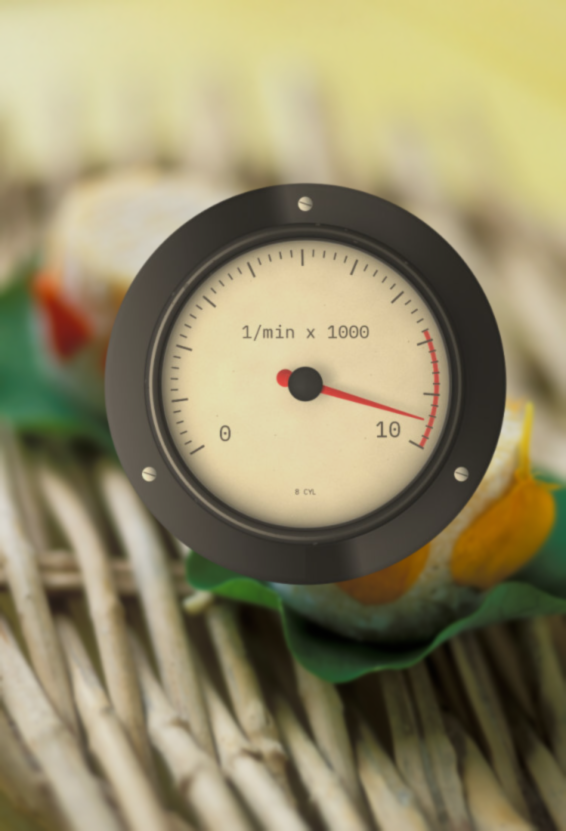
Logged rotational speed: 9500 rpm
